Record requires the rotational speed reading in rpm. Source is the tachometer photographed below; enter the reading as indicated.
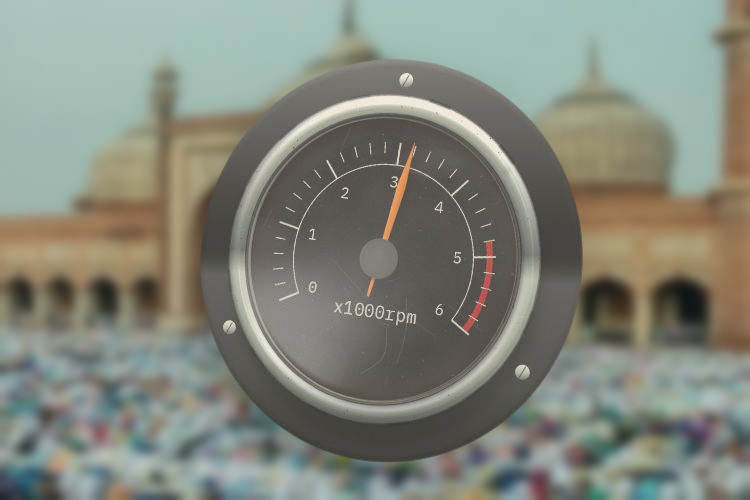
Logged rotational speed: 3200 rpm
